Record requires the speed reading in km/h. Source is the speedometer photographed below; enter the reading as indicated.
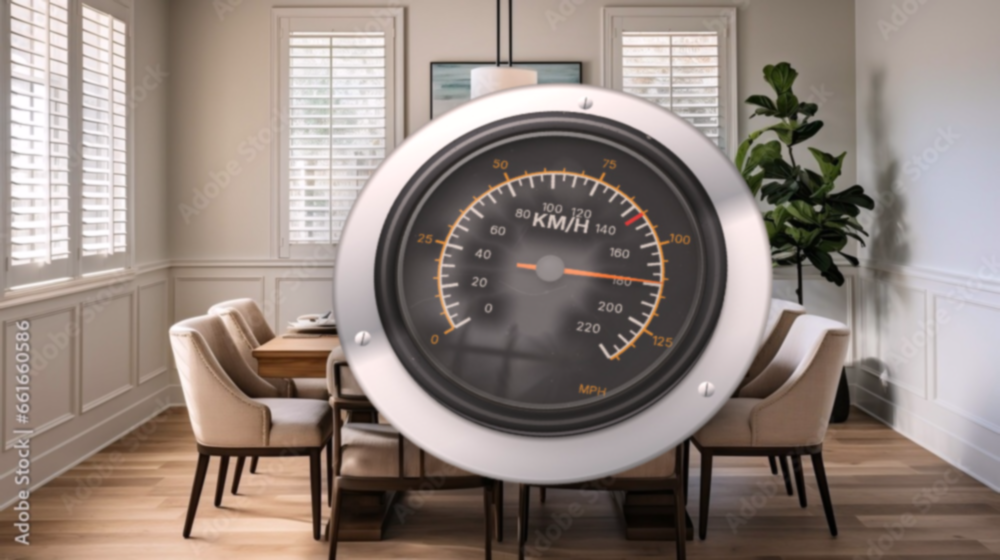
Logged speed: 180 km/h
